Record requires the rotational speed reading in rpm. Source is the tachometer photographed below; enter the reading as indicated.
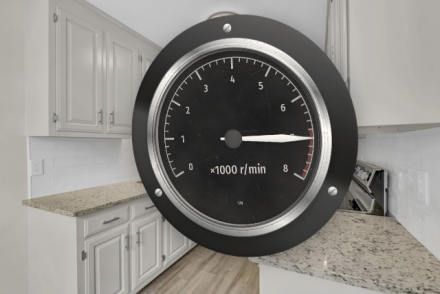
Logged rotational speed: 7000 rpm
